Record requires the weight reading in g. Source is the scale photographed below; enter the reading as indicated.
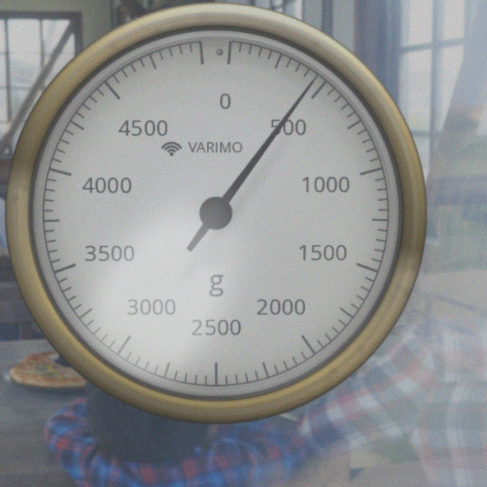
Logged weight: 450 g
